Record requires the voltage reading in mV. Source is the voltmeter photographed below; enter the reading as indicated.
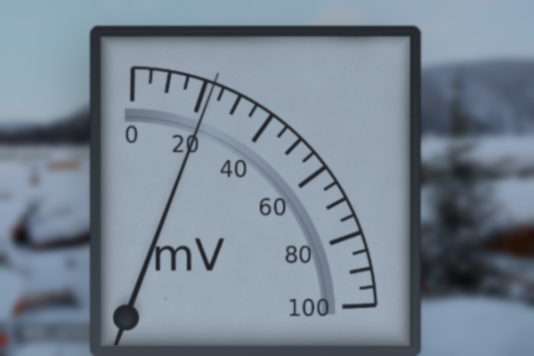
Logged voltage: 22.5 mV
